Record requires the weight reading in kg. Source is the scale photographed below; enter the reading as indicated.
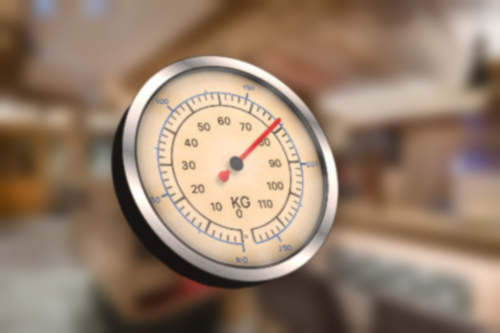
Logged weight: 78 kg
